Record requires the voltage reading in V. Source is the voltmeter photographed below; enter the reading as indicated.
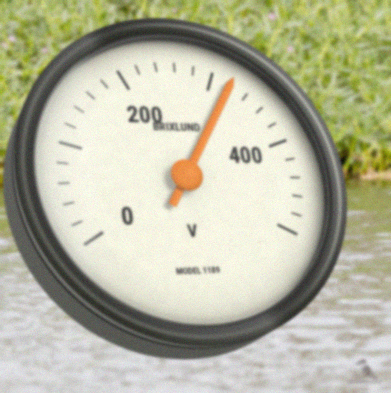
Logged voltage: 320 V
